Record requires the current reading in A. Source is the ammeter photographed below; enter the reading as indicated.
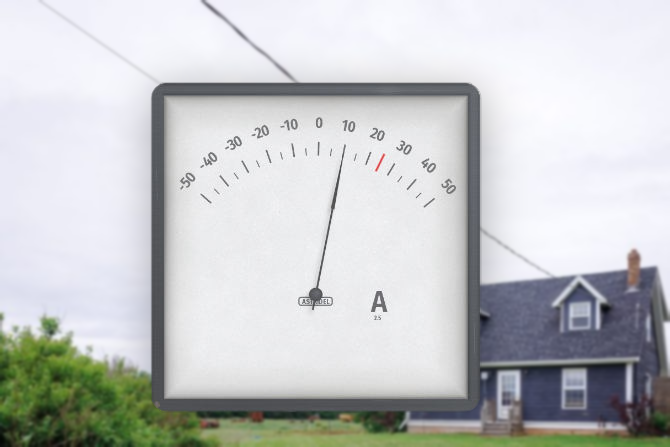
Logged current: 10 A
